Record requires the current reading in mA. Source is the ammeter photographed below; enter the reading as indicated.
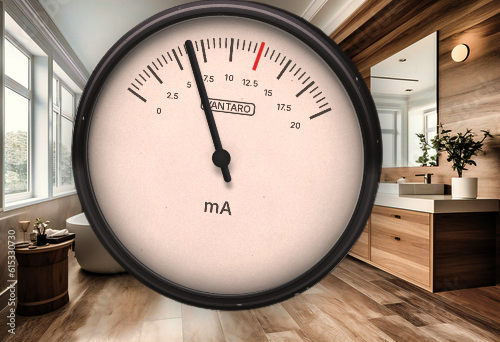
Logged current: 6.5 mA
